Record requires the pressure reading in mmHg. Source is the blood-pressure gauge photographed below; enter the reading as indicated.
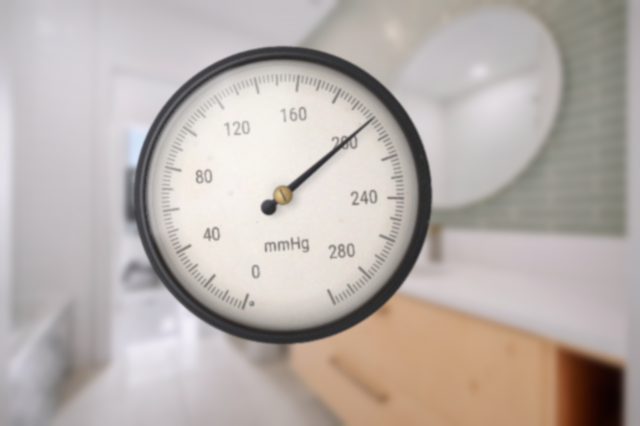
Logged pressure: 200 mmHg
